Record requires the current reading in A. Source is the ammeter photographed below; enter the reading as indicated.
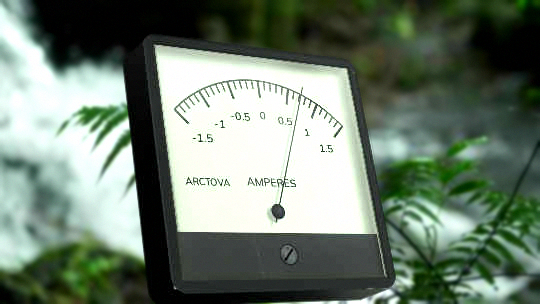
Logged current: 0.7 A
